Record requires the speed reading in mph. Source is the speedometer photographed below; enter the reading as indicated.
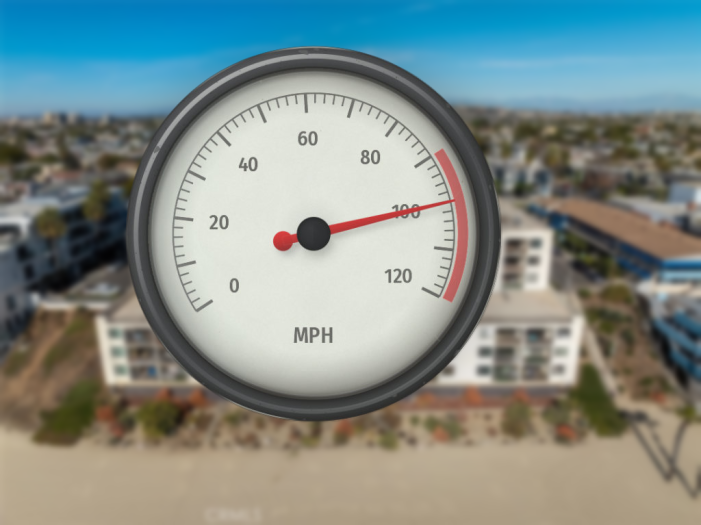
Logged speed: 100 mph
